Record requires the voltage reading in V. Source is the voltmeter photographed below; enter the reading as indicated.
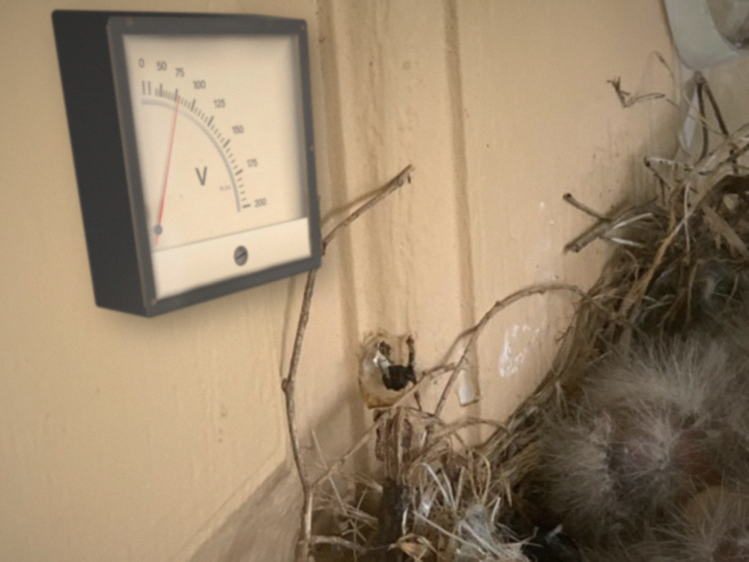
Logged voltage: 75 V
